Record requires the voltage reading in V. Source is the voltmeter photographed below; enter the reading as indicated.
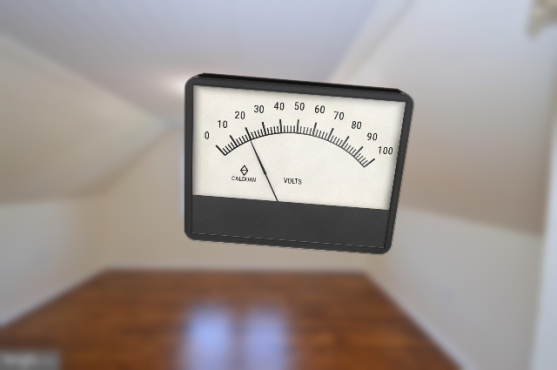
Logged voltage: 20 V
